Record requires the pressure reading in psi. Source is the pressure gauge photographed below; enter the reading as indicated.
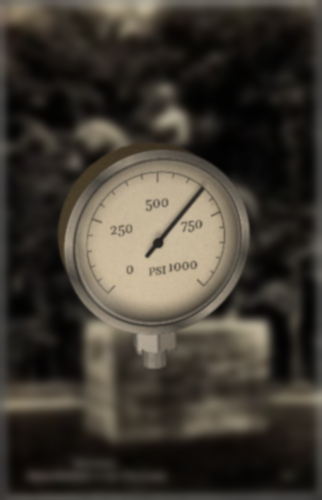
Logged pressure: 650 psi
